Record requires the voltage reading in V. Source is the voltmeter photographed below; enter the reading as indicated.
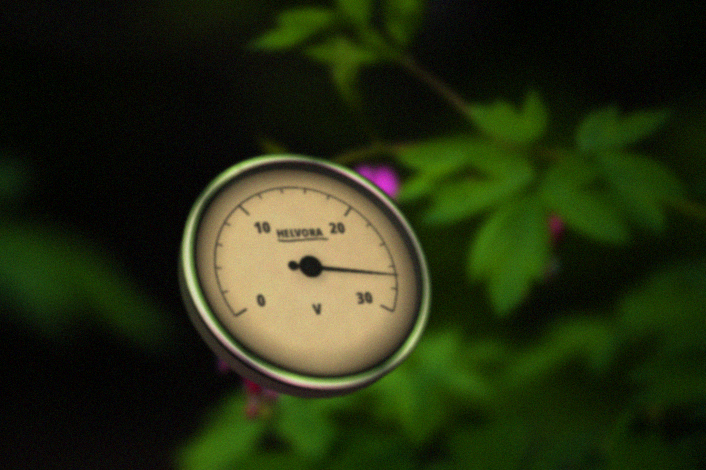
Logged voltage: 27 V
